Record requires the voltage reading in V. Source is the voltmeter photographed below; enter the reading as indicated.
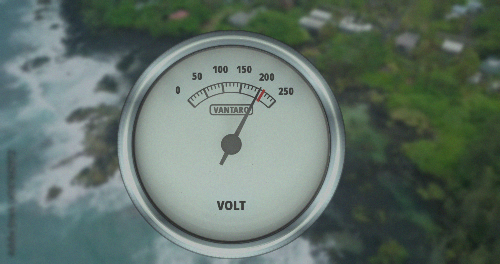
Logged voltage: 200 V
